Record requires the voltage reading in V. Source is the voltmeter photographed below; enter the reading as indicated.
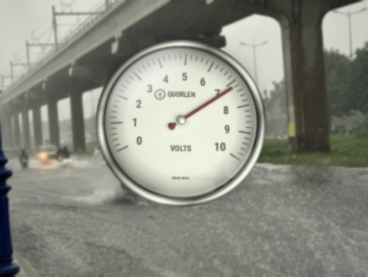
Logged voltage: 7.2 V
